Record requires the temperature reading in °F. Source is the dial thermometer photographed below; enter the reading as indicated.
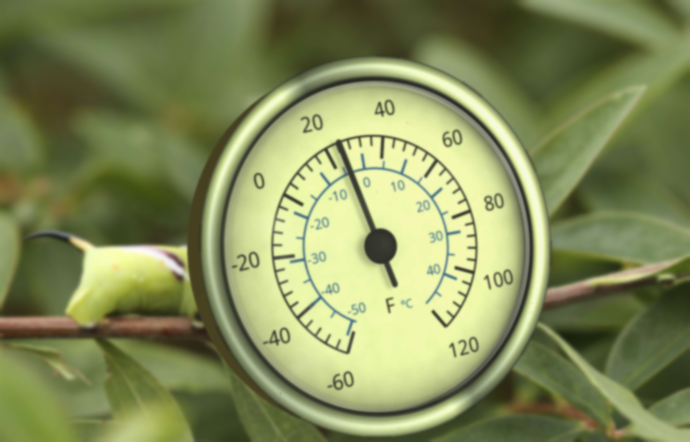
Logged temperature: 24 °F
